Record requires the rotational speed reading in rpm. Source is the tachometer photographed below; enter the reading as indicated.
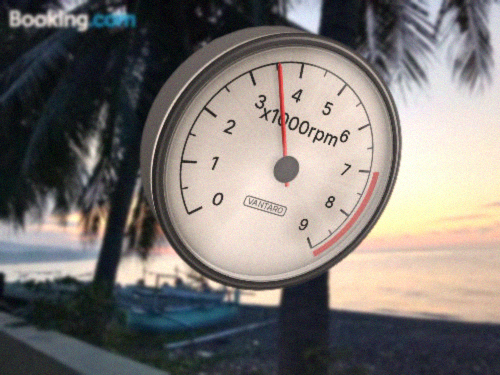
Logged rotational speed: 3500 rpm
